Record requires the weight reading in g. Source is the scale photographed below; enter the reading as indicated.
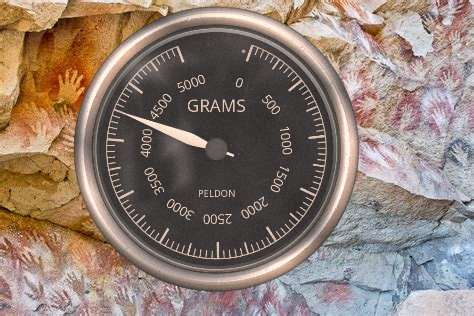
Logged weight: 4250 g
